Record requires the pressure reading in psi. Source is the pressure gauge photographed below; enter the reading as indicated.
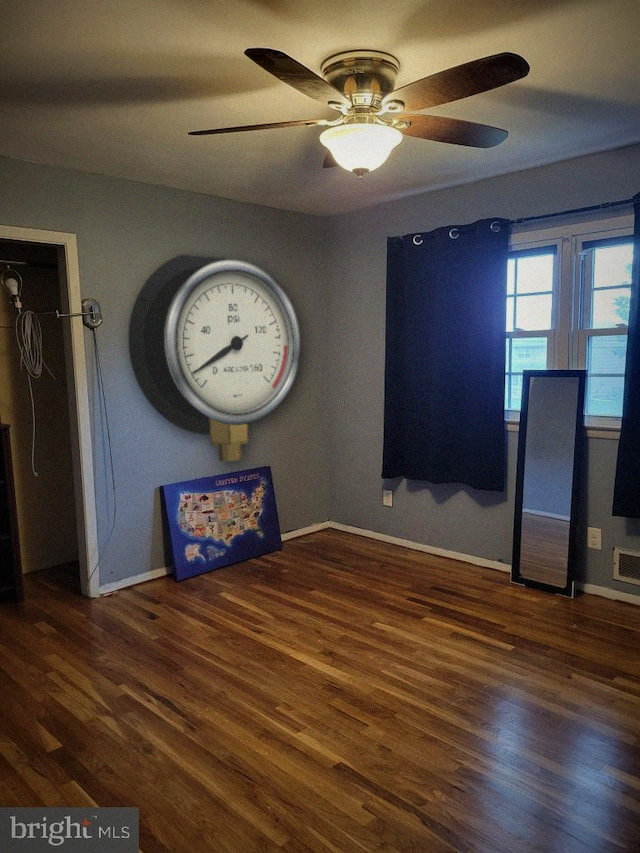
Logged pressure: 10 psi
